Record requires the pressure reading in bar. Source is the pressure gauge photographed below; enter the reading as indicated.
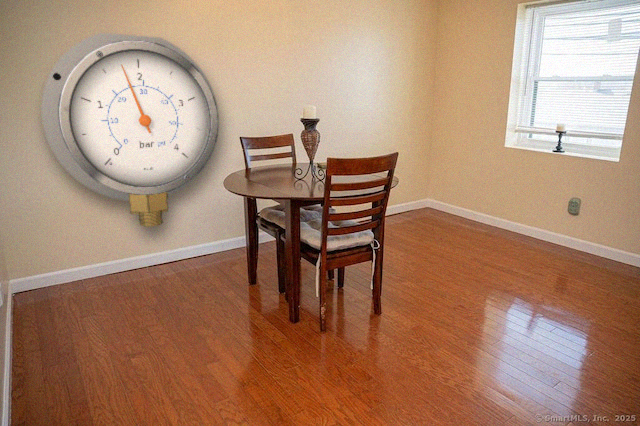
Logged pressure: 1.75 bar
